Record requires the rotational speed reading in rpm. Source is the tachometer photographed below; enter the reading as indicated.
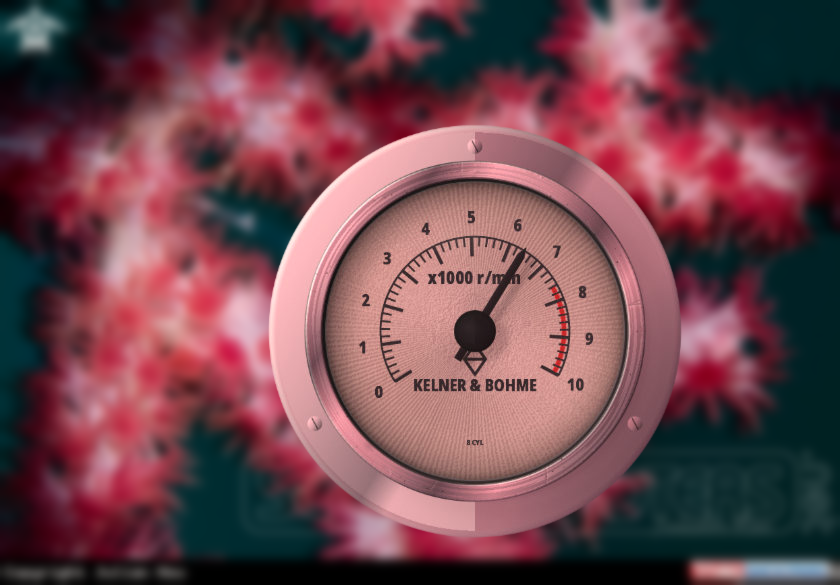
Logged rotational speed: 6400 rpm
